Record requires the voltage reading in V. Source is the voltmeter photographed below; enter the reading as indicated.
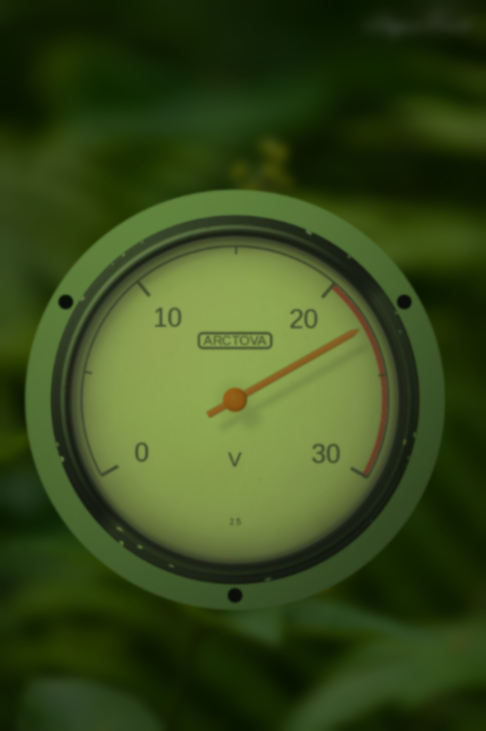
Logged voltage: 22.5 V
